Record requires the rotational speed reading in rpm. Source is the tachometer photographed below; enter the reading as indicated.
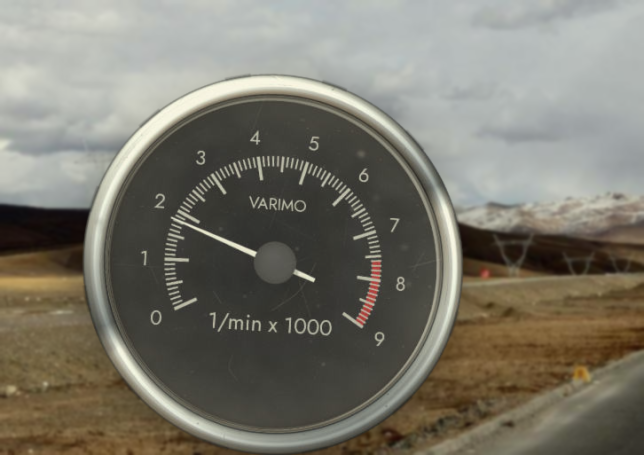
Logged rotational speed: 1800 rpm
